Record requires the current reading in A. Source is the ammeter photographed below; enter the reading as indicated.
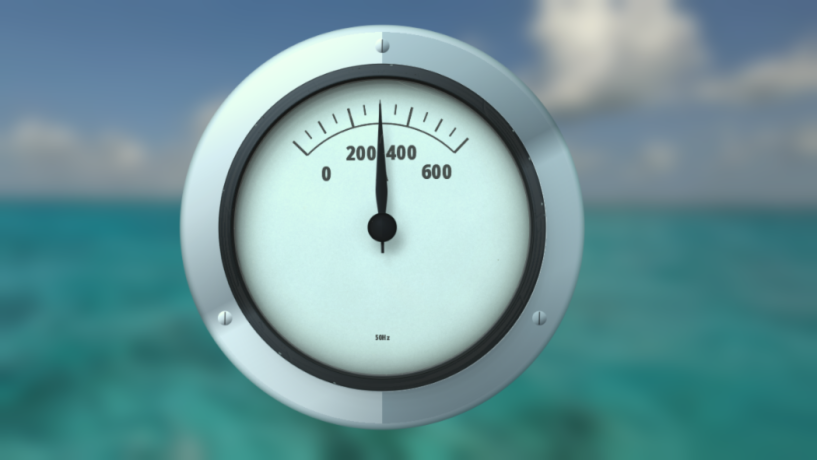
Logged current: 300 A
